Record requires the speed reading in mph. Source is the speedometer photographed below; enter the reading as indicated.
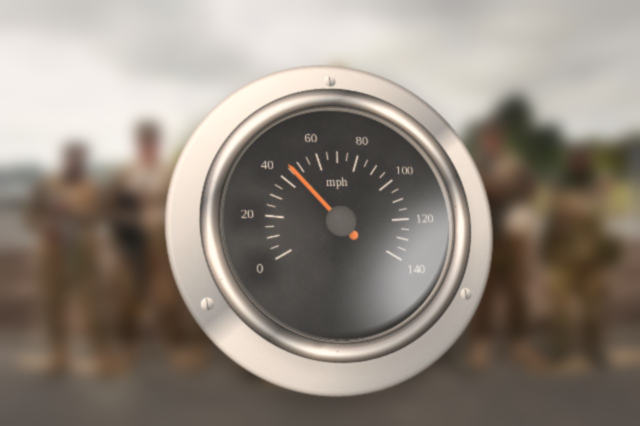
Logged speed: 45 mph
